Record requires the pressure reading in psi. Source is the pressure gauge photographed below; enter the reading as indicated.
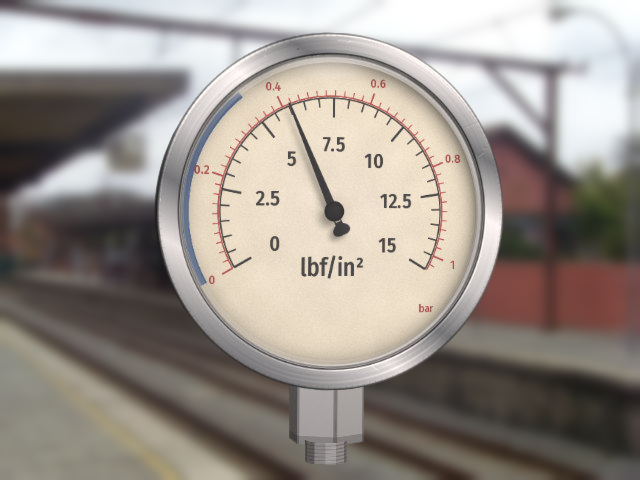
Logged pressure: 6 psi
